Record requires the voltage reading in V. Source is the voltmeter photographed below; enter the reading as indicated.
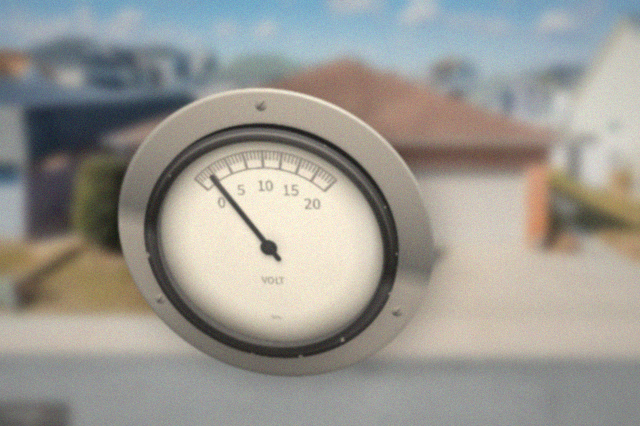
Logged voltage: 2.5 V
